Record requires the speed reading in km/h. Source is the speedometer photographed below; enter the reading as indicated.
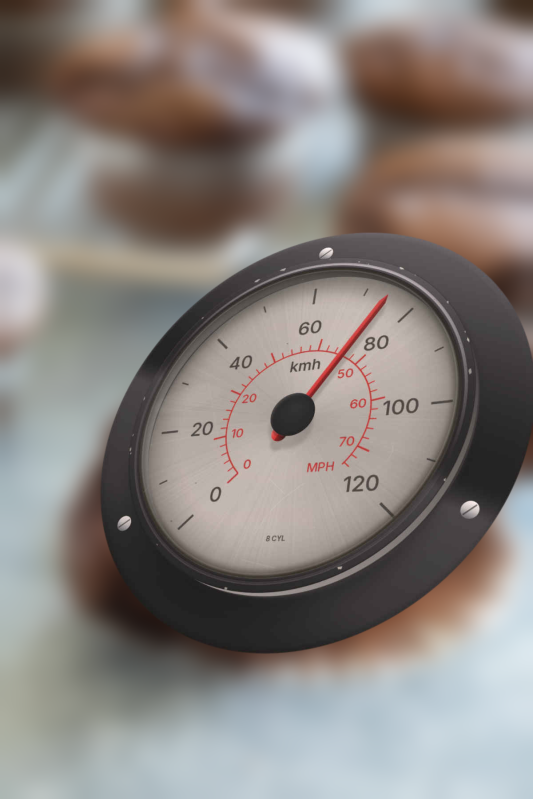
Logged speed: 75 km/h
